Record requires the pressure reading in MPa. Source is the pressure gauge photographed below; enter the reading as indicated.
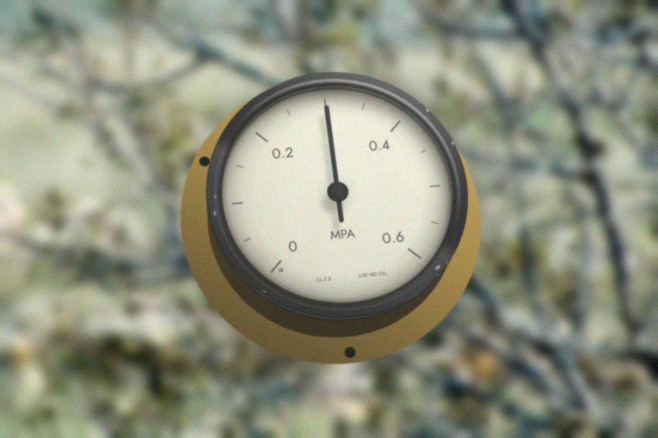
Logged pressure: 0.3 MPa
